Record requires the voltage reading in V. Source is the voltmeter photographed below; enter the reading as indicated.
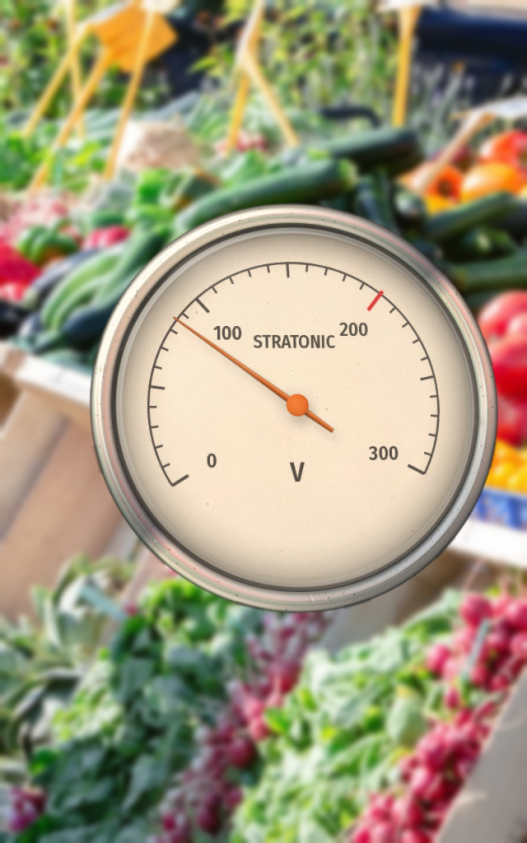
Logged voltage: 85 V
